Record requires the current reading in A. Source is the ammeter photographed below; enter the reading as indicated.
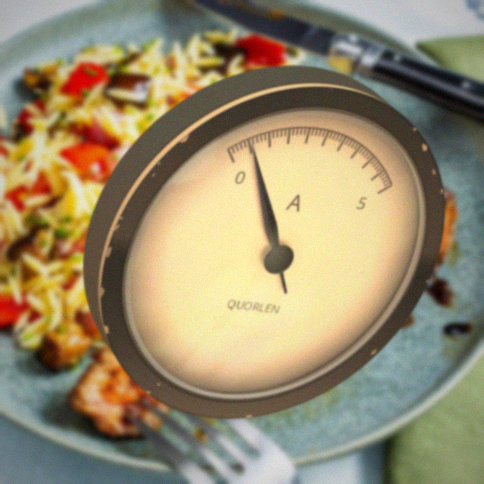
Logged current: 0.5 A
